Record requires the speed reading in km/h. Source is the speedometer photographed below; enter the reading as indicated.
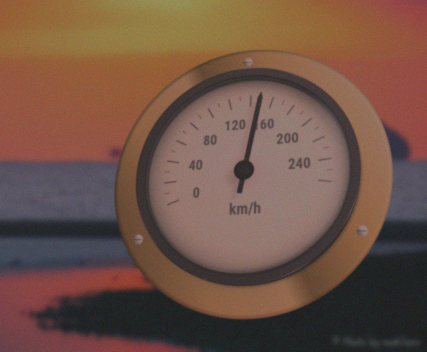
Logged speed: 150 km/h
